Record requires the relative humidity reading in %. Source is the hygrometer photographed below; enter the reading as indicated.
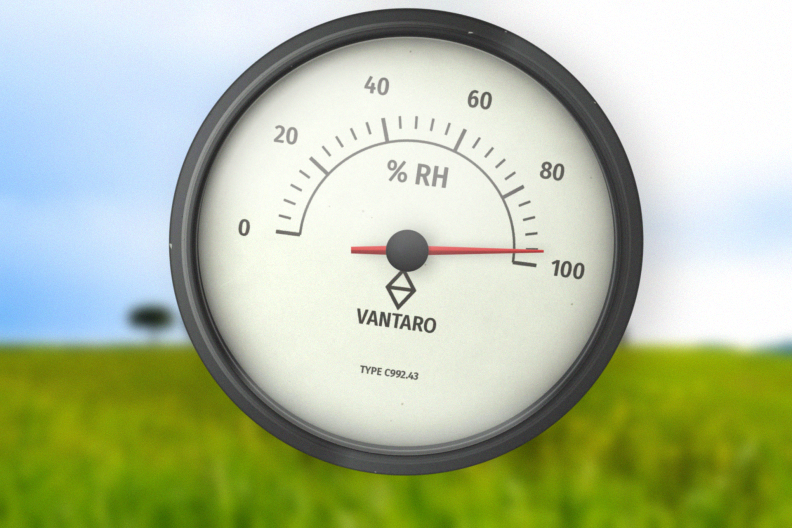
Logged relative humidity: 96 %
